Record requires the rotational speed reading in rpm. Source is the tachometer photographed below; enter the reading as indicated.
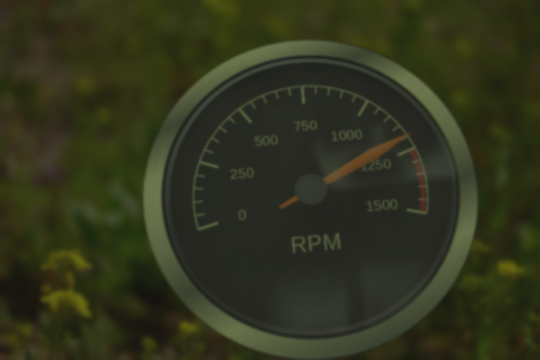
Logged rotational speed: 1200 rpm
